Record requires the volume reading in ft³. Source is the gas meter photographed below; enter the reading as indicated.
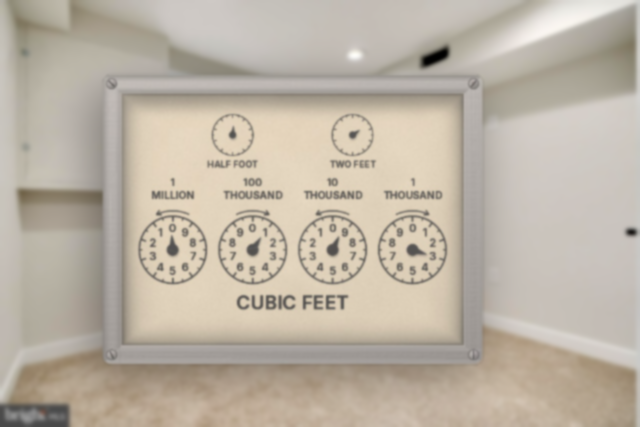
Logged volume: 9300 ft³
